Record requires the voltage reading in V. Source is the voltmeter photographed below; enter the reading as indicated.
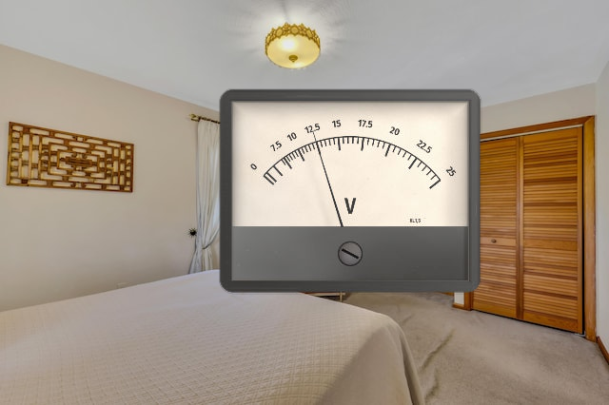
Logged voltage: 12.5 V
